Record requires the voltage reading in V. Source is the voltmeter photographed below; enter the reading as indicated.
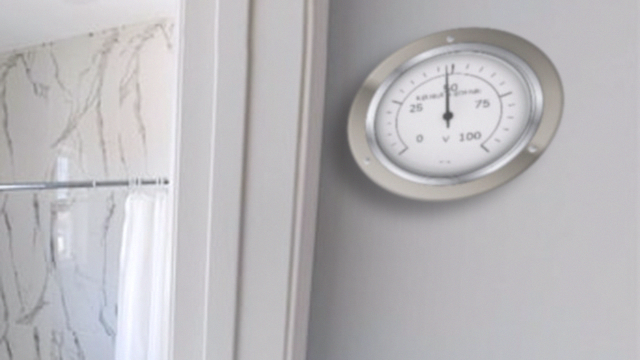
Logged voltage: 47.5 V
